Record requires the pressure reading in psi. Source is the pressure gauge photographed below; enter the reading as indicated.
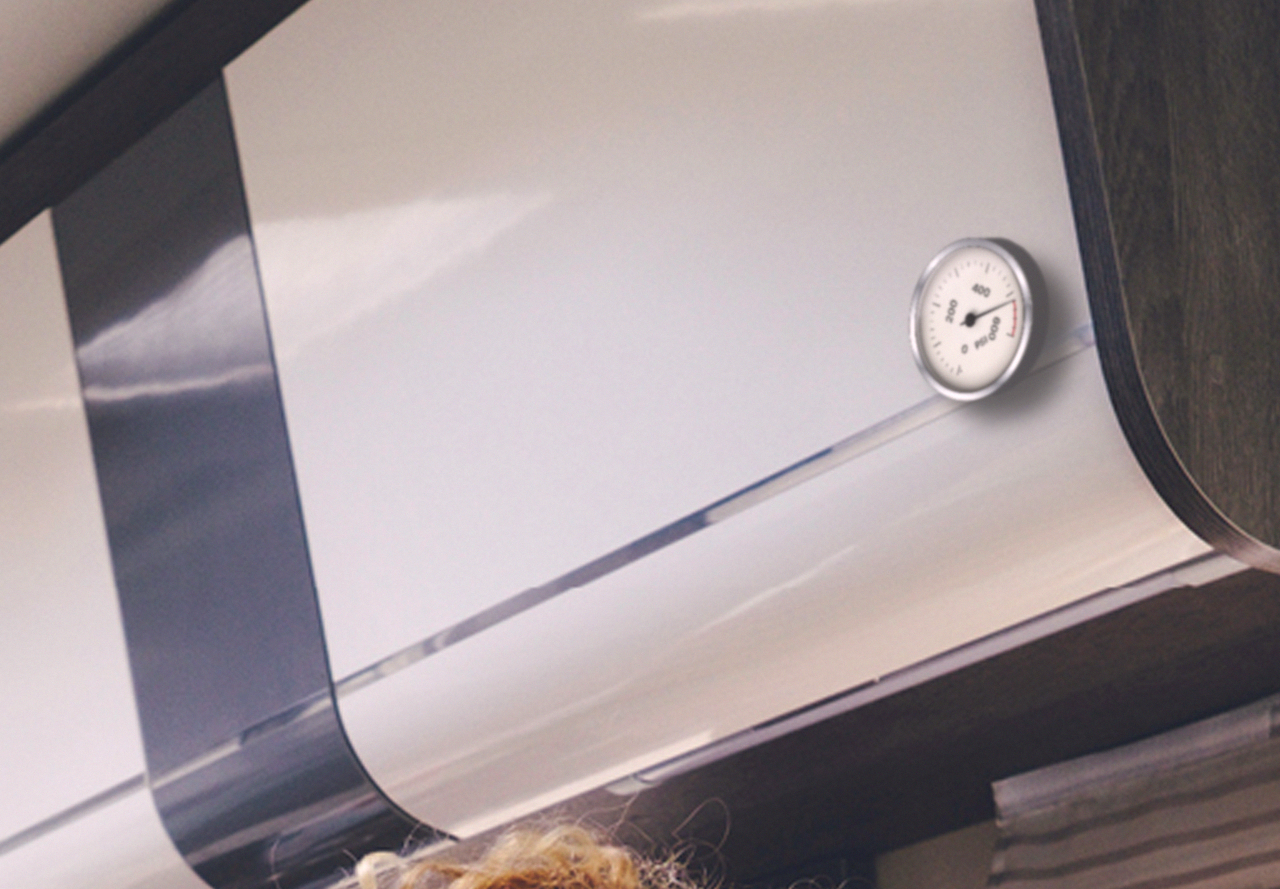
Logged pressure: 520 psi
